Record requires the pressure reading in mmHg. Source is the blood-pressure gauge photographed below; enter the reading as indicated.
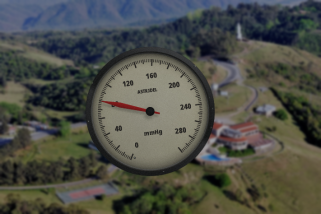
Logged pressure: 80 mmHg
